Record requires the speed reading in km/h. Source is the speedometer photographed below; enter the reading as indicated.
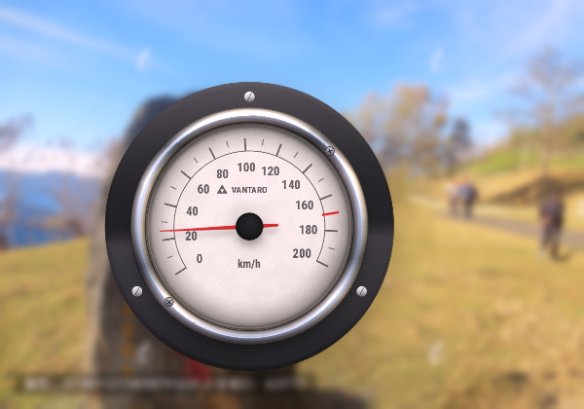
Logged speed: 25 km/h
